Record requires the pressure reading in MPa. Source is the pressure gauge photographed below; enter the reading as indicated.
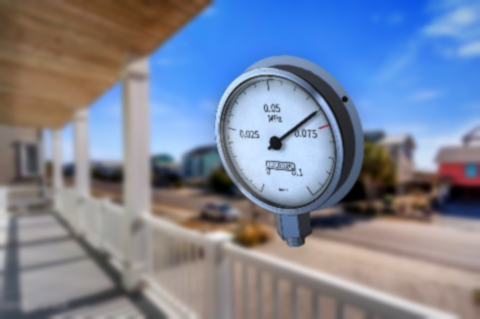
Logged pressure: 0.07 MPa
